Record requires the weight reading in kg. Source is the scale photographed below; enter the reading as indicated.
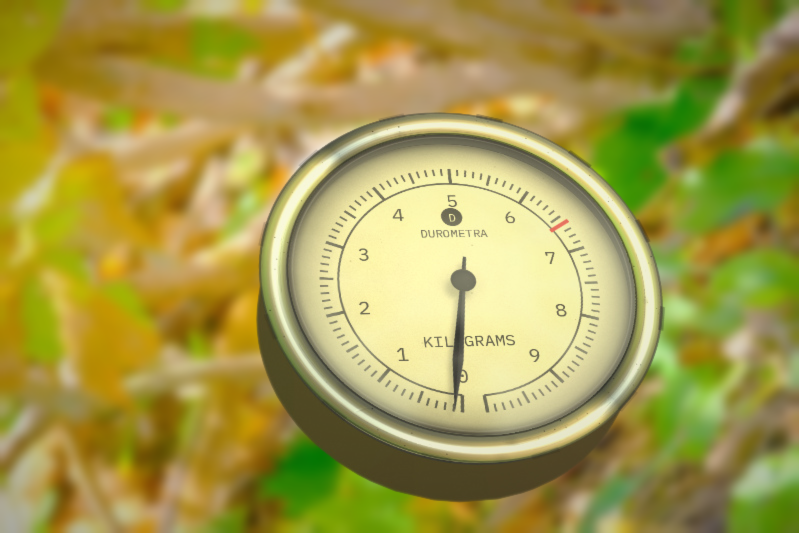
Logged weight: 0.1 kg
